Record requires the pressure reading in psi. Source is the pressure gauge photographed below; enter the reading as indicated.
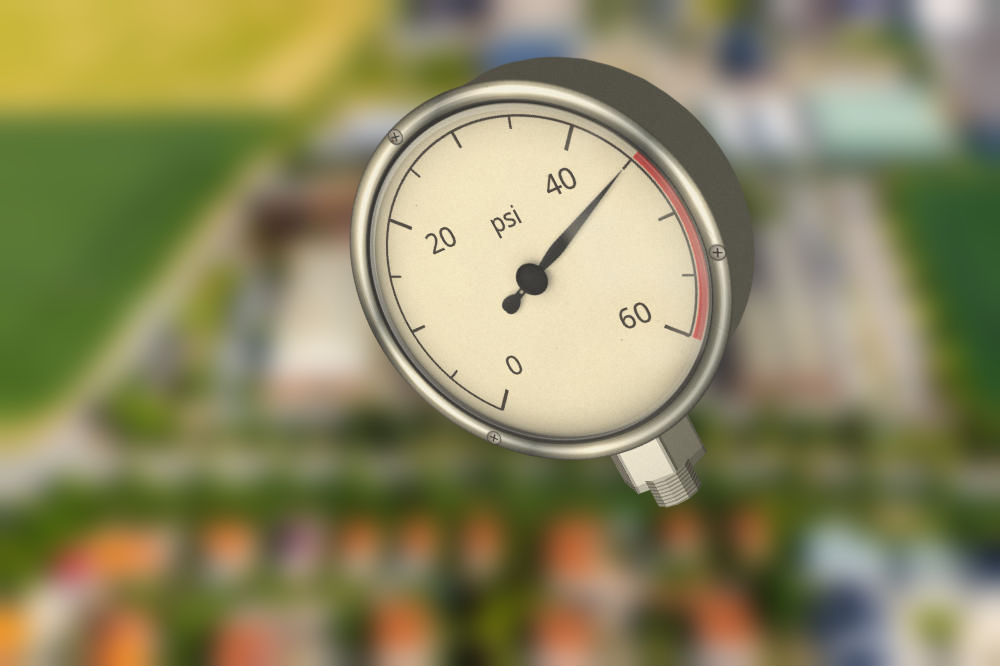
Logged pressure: 45 psi
